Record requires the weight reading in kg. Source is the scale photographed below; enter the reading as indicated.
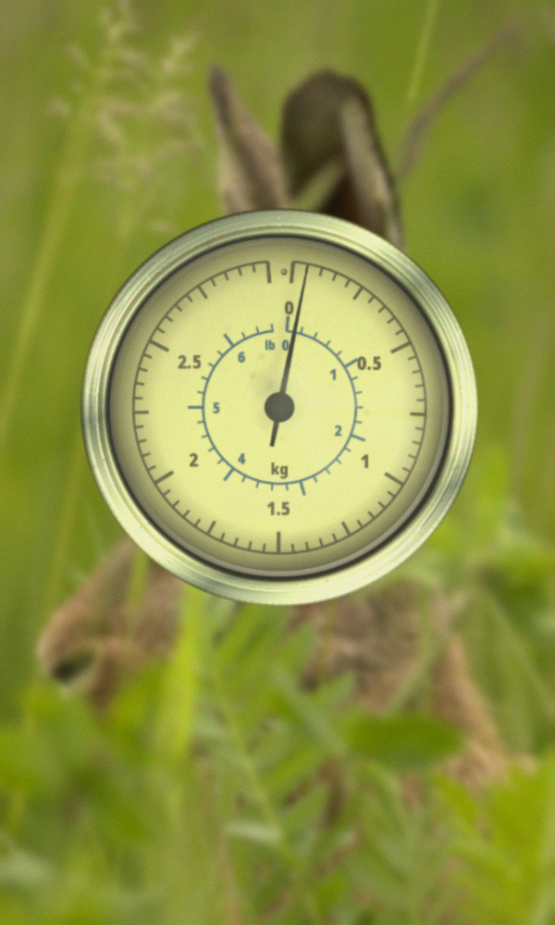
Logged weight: 0.05 kg
